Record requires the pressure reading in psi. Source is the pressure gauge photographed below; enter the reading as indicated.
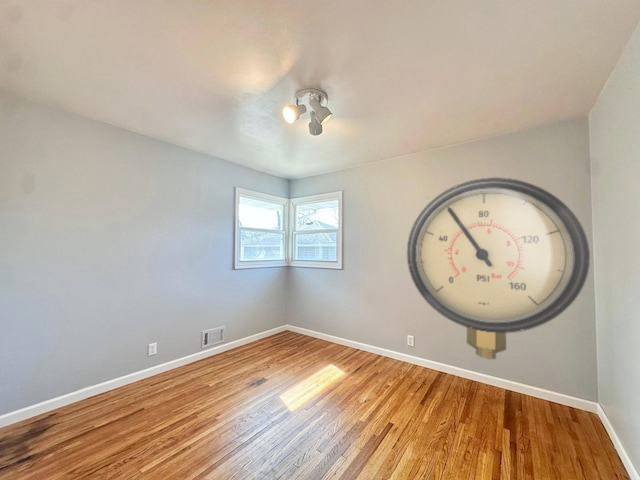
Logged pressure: 60 psi
